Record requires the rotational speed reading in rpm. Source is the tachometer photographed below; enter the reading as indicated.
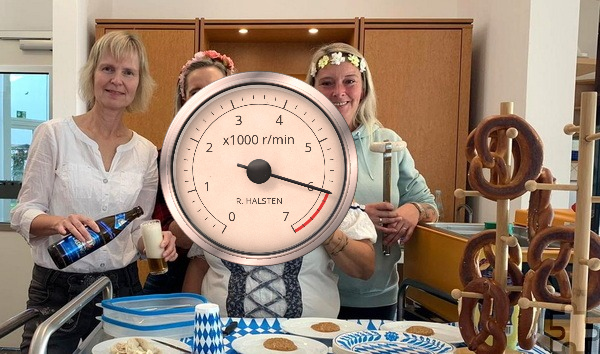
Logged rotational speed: 6000 rpm
